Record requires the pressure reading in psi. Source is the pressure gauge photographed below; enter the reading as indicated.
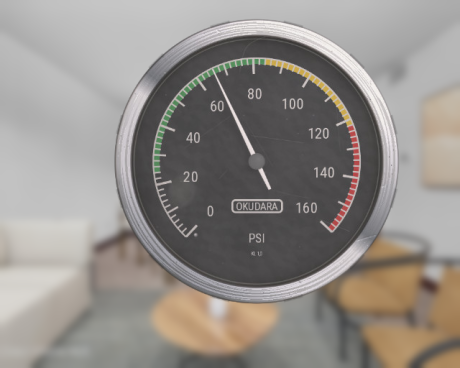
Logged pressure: 66 psi
